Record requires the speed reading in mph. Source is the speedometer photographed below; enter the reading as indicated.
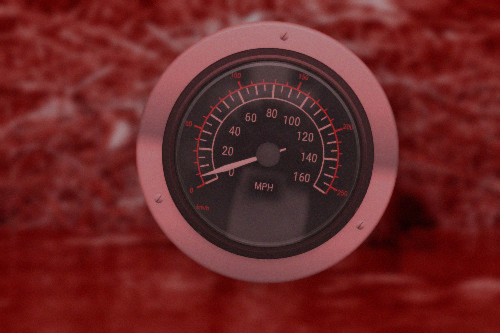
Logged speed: 5 mph
